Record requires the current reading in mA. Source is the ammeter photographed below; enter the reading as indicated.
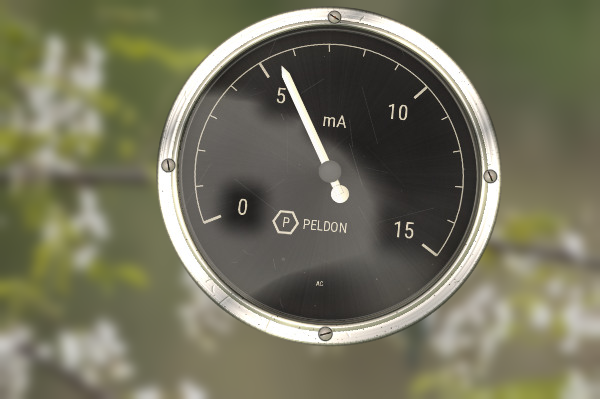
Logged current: 5.5 mA
